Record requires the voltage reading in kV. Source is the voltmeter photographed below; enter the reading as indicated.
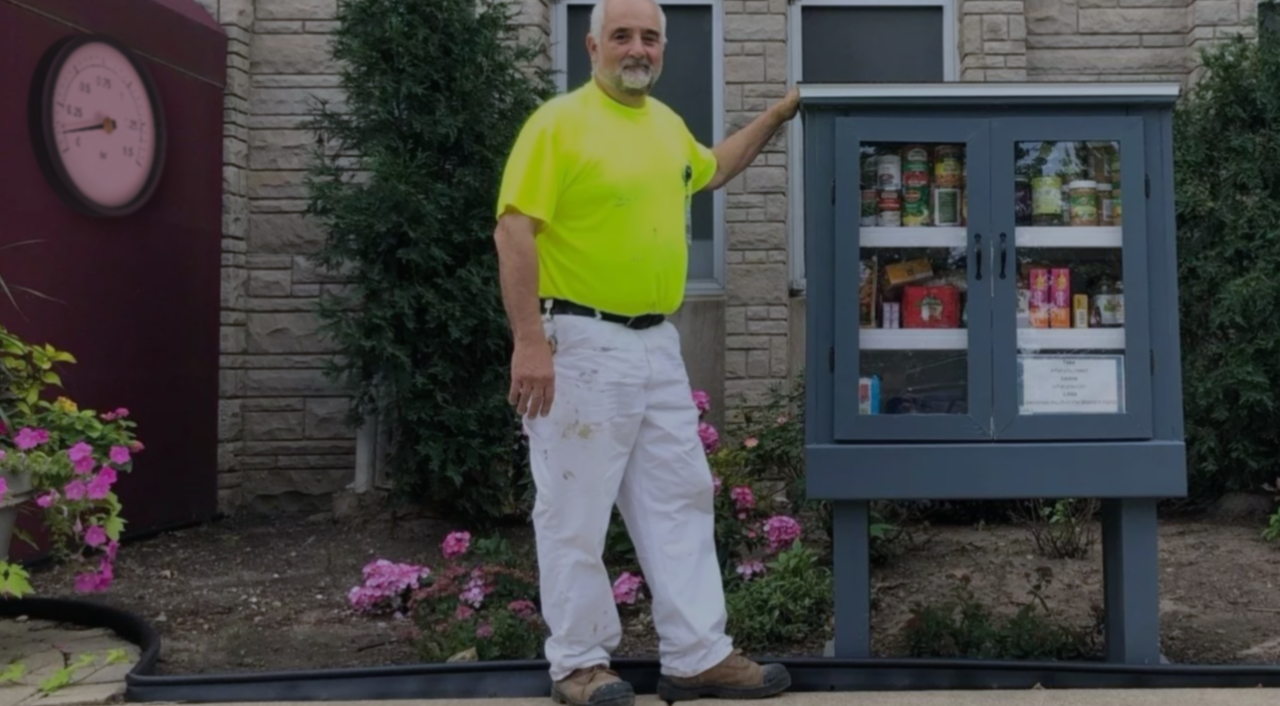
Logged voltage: 0.1 kV
